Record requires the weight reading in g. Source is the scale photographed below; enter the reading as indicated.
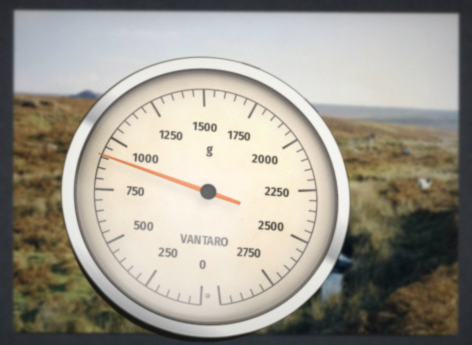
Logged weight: 900 g
